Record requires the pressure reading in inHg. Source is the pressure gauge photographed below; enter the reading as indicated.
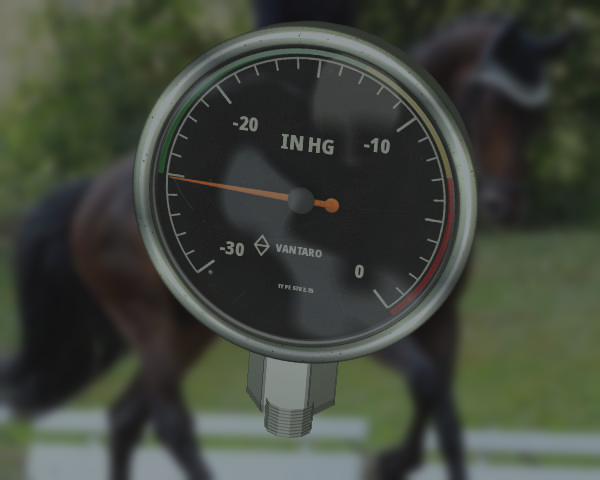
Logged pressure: -25 inHg
